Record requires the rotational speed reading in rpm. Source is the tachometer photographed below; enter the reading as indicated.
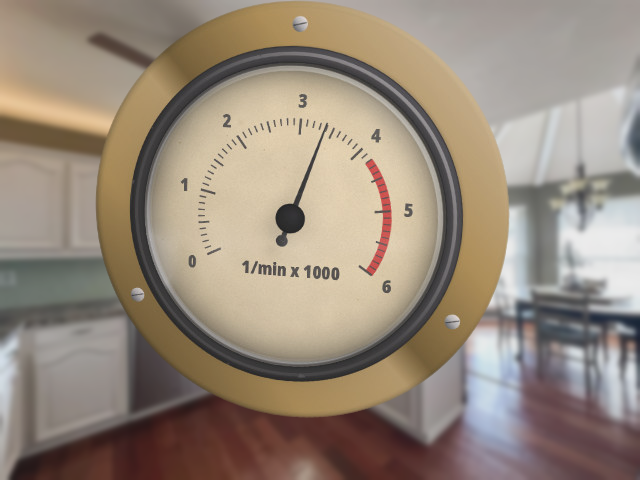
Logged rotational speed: 3400 rpm
